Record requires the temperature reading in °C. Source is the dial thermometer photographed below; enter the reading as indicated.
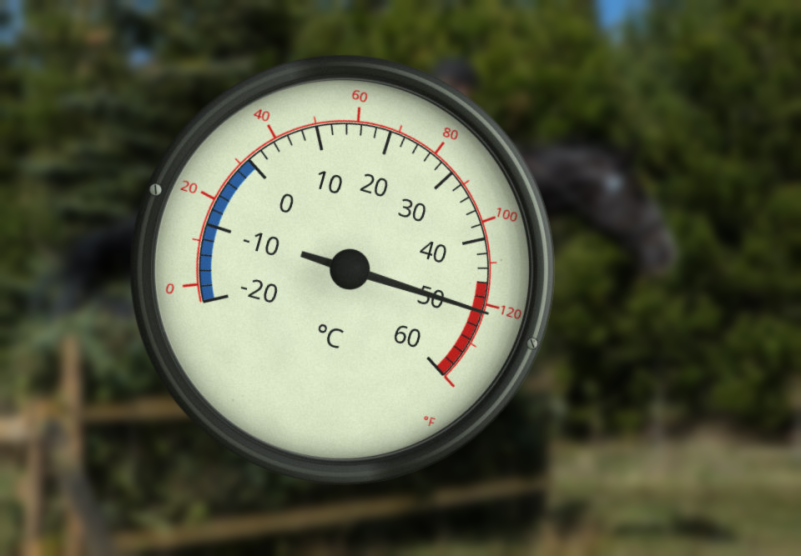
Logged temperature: 50 °C
